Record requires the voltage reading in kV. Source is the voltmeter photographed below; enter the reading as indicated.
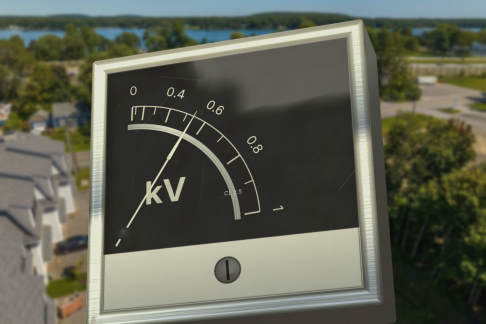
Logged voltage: 0.55 kV
